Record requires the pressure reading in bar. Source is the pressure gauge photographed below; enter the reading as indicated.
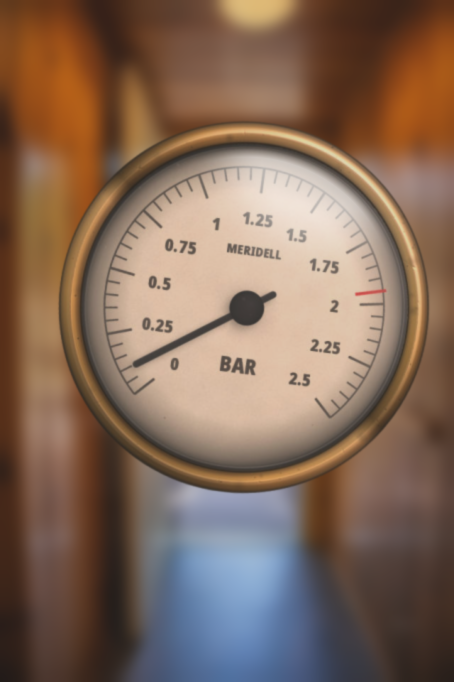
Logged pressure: 0.1 bar
